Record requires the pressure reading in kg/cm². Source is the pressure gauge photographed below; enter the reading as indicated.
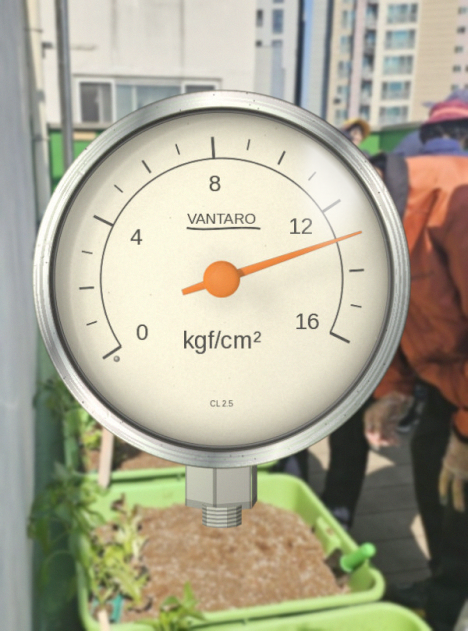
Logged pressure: 13 kg/cm²
